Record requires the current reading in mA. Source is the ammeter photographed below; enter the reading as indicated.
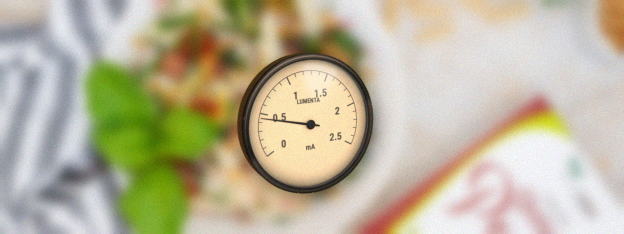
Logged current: 0.45 mA
